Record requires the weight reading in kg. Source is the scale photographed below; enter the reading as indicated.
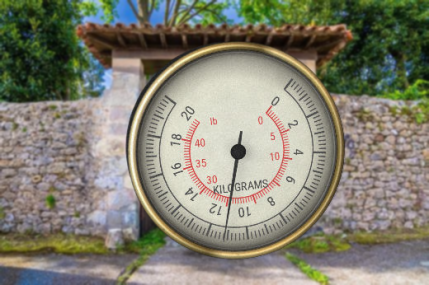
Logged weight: 11.2 kg
